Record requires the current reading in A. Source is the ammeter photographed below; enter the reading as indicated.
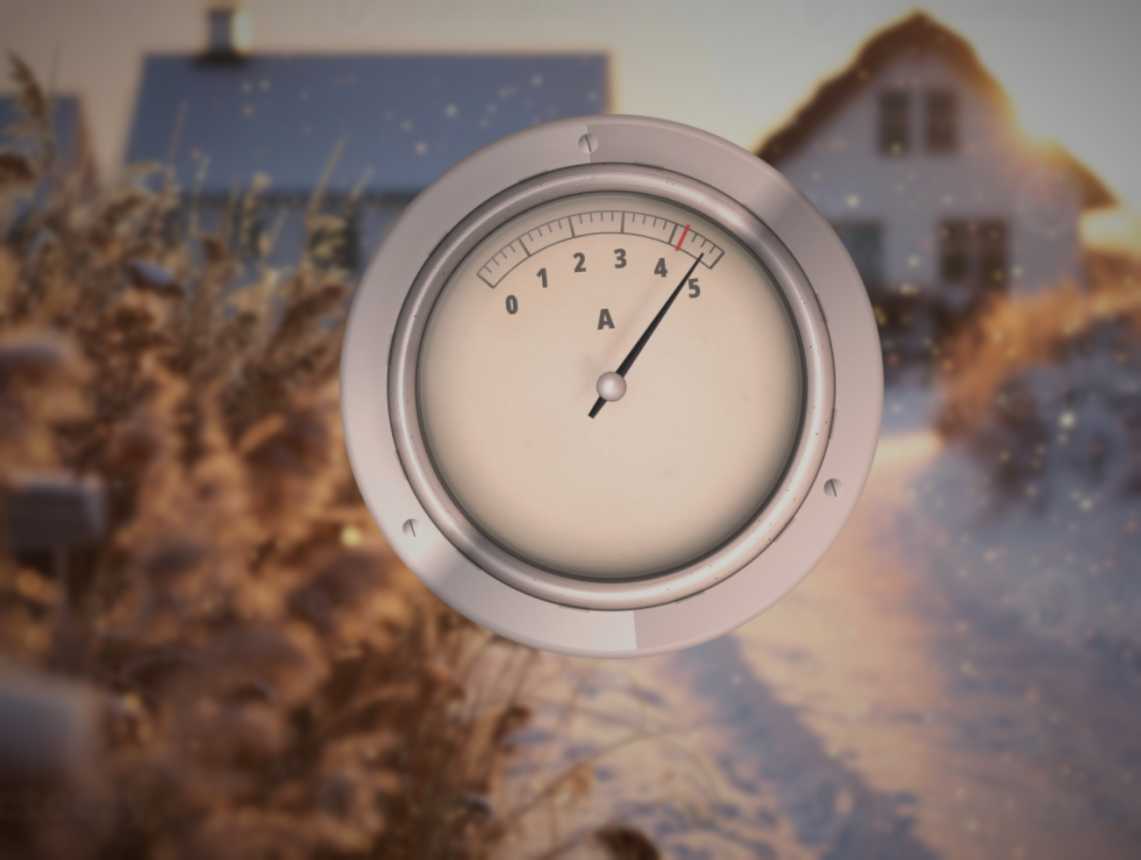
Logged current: 4.7 A
